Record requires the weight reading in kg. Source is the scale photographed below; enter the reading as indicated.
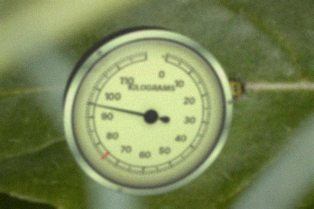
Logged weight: 95 kg
